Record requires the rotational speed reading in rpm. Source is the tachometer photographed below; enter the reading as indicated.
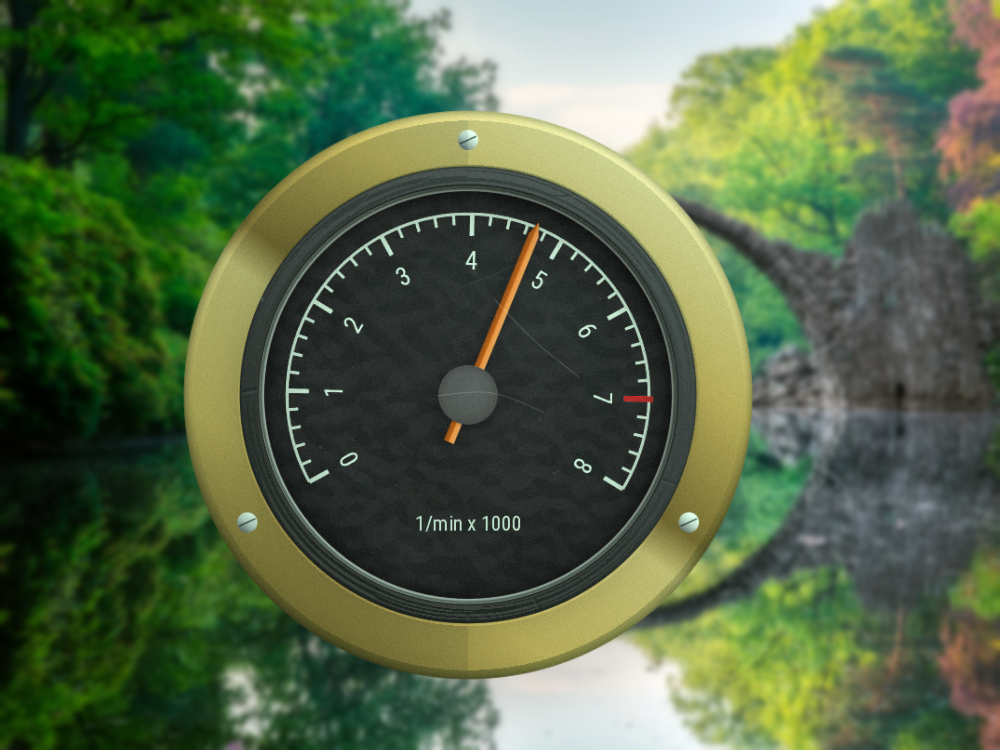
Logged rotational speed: 4700 rpm
